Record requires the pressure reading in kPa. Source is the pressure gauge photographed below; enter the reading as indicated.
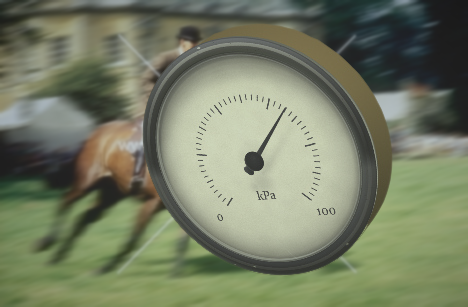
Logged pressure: 66 kPa
